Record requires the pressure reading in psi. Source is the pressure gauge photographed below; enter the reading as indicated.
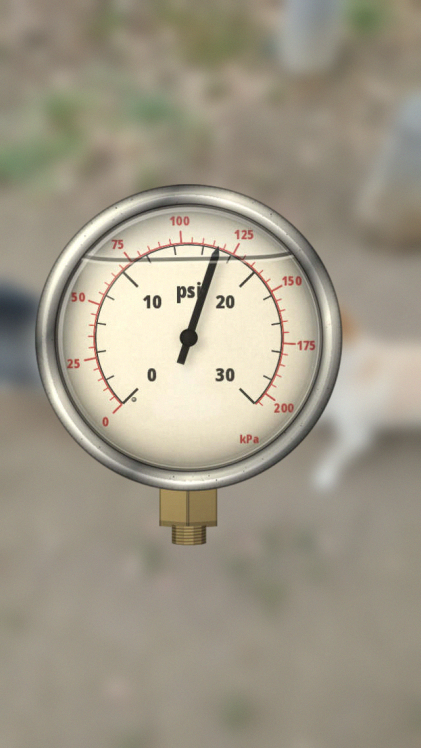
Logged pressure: 17 psi
